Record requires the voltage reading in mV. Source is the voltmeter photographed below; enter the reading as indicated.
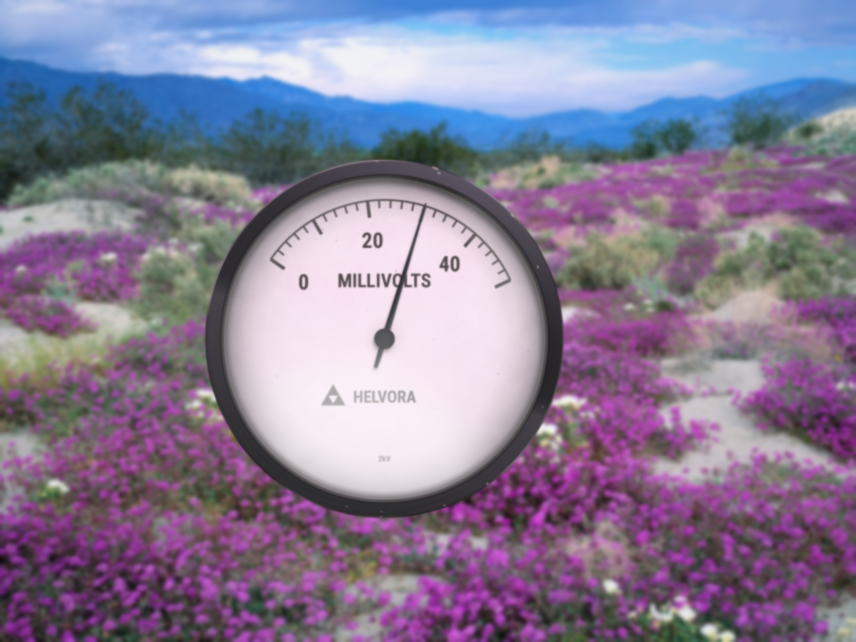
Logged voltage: 30 mV
